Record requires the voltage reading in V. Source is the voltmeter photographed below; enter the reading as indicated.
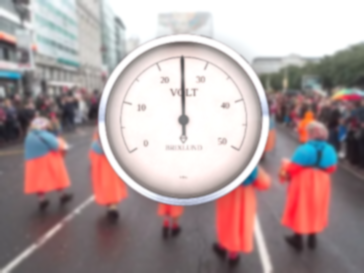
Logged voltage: 25 V
